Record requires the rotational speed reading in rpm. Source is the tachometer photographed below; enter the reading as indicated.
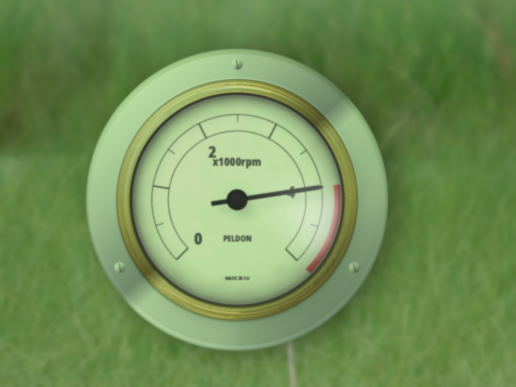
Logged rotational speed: 4000 rpm
